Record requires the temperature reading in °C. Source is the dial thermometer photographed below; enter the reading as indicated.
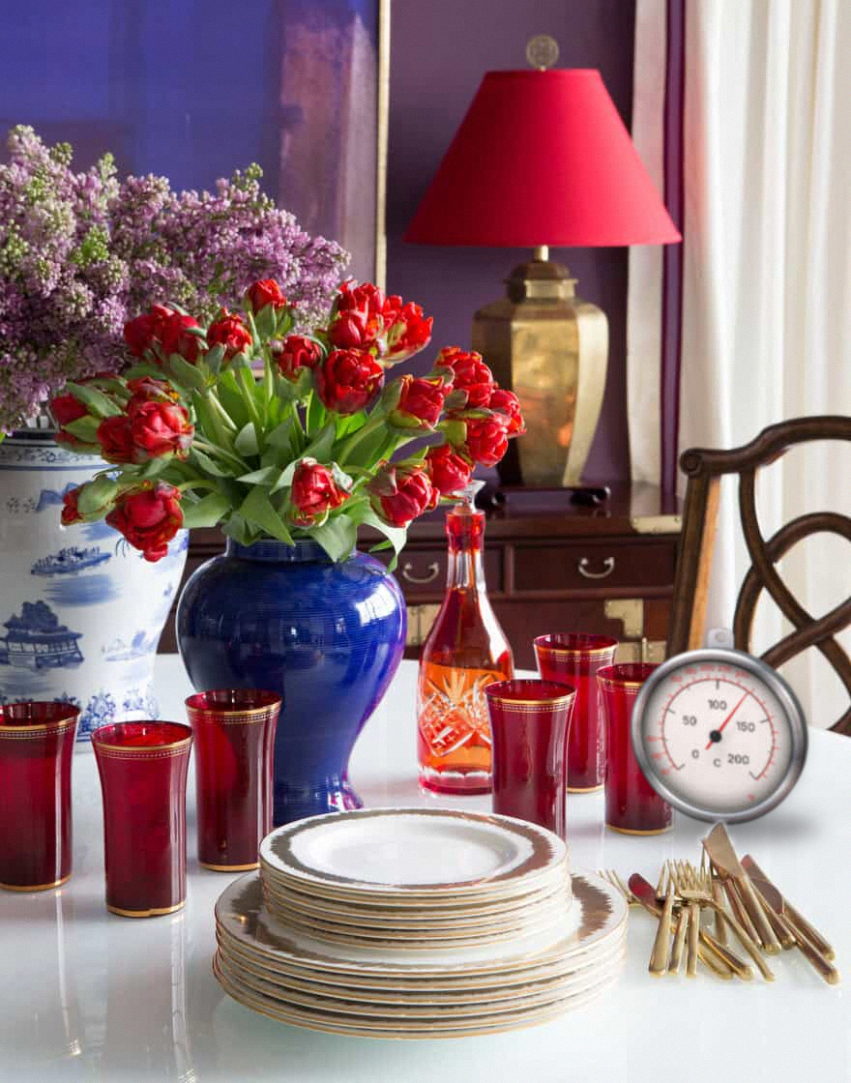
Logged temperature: 125 °C
